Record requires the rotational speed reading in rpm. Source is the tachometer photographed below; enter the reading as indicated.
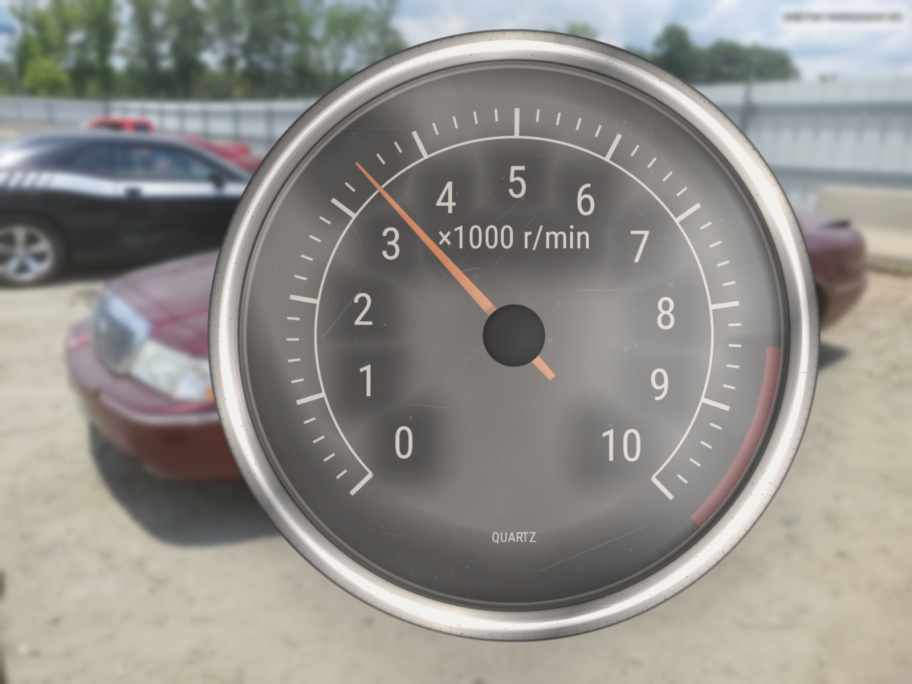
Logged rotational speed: 3400 rpm
